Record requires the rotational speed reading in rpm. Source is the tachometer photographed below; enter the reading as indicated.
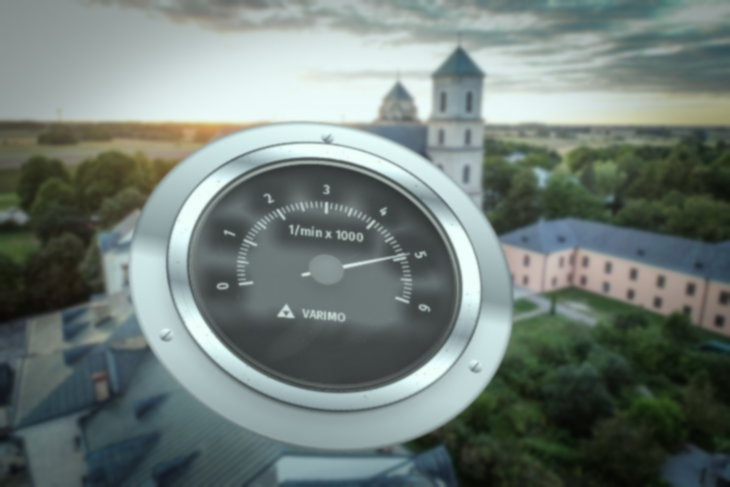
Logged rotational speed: 5000 rpm
